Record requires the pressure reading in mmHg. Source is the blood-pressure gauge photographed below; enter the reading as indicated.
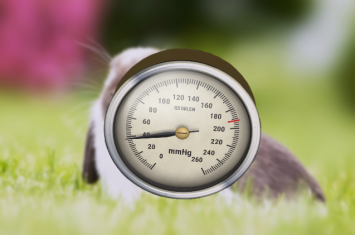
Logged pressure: 40 mmHg
